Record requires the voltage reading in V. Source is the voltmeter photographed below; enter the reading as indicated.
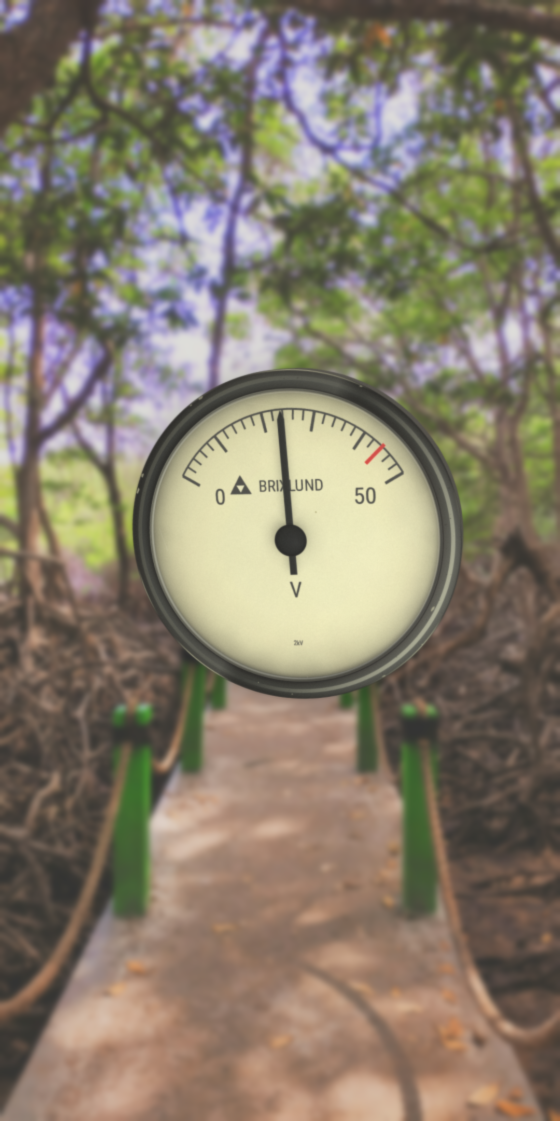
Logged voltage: 24 V
